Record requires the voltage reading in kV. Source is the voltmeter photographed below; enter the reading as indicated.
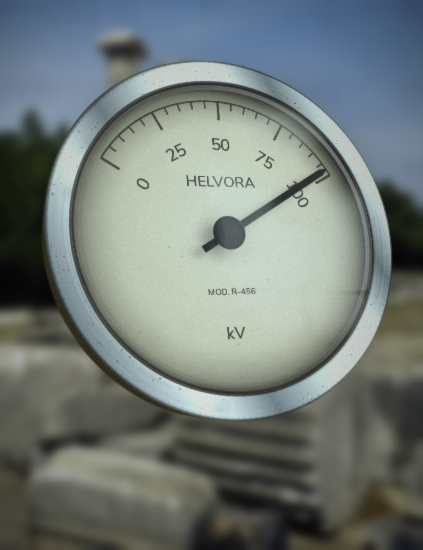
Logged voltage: 97.5 kV
